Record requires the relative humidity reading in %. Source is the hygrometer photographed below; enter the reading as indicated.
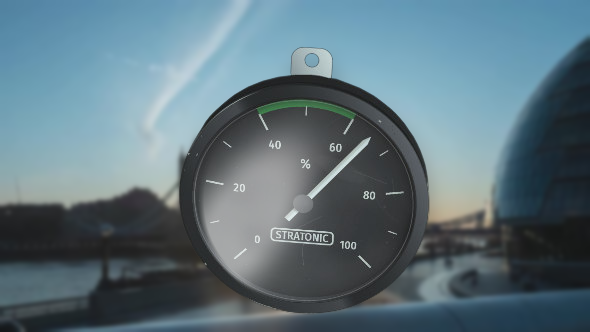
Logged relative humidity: 65 %
